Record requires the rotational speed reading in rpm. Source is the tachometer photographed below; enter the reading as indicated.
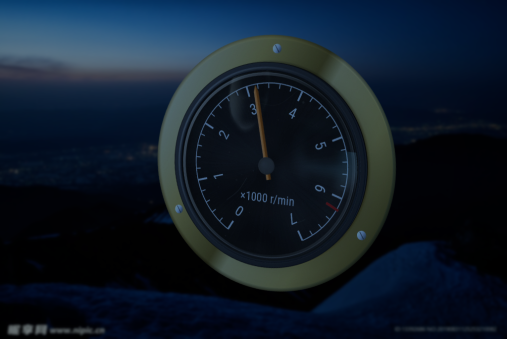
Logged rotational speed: 3200 rpm
